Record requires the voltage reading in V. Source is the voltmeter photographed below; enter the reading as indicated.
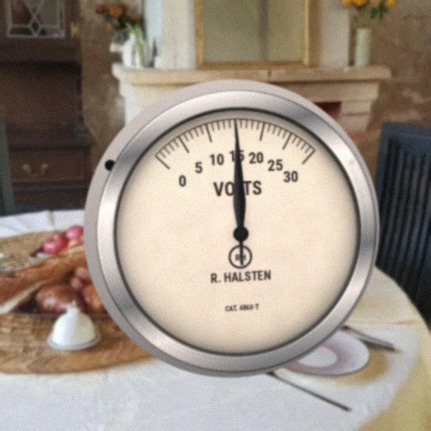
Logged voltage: 15 V
